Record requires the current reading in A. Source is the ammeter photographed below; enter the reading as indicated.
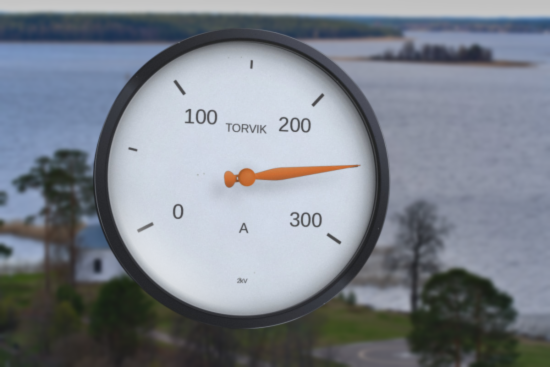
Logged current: 250 A
